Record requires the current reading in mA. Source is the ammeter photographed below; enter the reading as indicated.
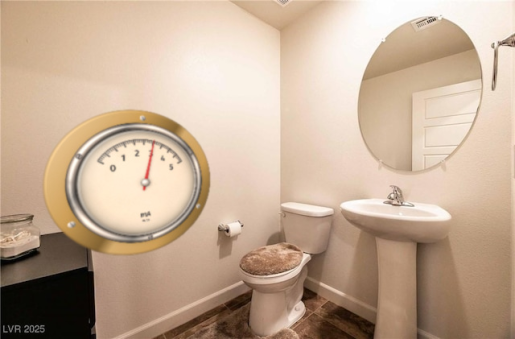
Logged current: 3 mA
